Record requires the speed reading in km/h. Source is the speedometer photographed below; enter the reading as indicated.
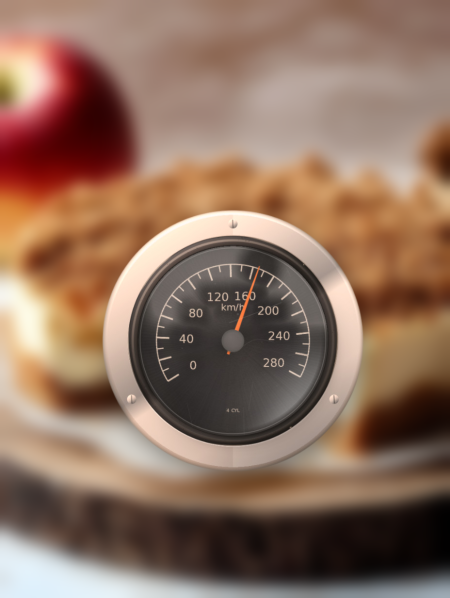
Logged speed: 165 km/h
